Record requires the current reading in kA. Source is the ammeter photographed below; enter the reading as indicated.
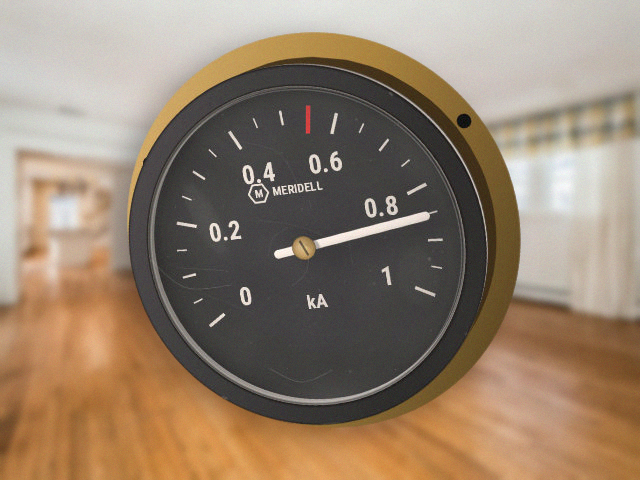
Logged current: 0.85 kA
